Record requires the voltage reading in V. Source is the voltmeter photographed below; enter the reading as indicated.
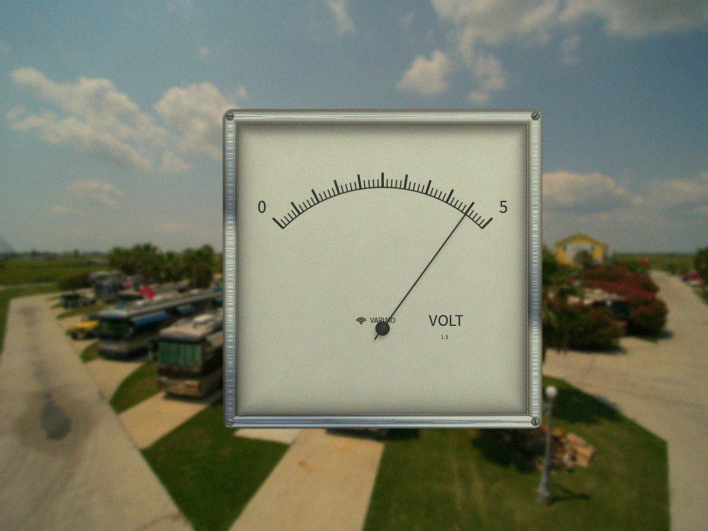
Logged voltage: 4.5 V
